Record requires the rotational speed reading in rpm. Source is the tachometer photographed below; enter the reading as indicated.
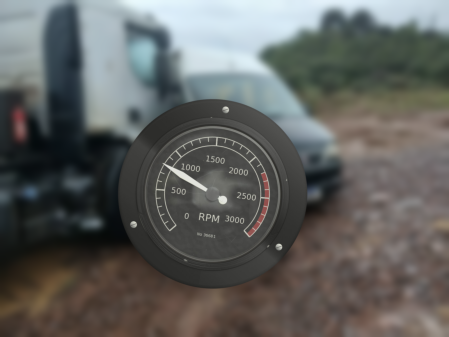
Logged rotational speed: 800 rpm
